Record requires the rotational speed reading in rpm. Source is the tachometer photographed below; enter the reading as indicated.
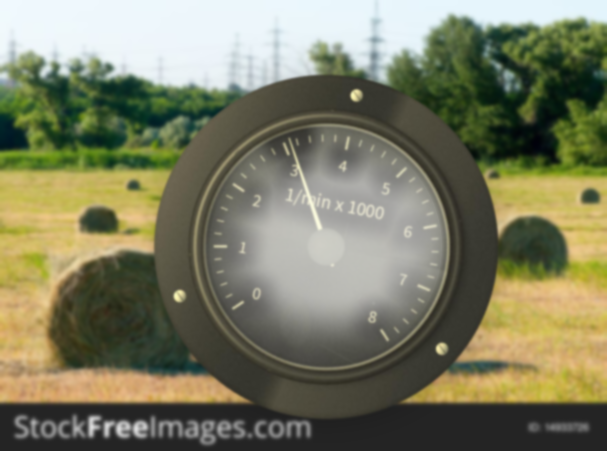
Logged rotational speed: 3100 rpm
